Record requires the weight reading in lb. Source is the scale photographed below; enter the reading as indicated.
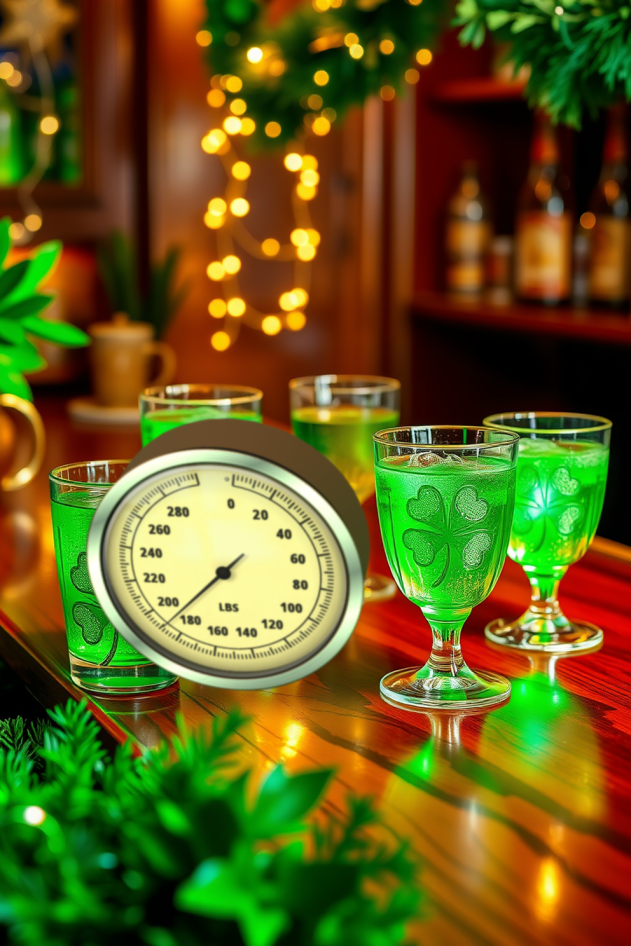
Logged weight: 190 lb
